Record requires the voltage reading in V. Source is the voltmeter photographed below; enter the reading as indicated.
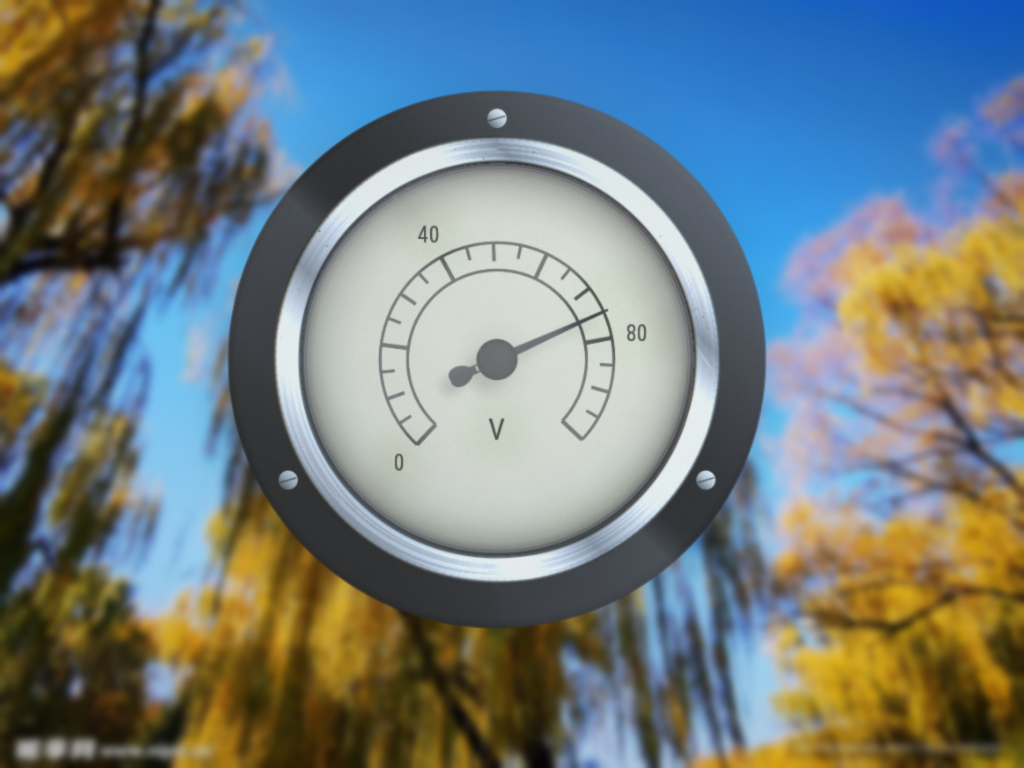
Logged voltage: 75 V
